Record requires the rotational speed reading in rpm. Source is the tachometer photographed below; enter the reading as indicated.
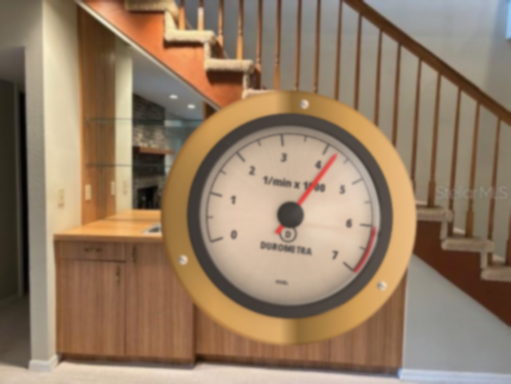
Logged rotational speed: 4250 rpm
